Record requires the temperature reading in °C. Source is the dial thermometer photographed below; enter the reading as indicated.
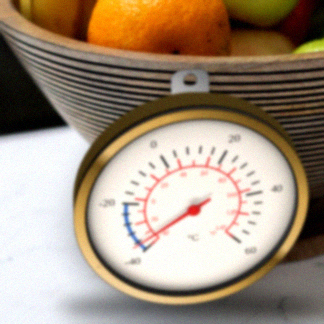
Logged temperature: -36 °C
